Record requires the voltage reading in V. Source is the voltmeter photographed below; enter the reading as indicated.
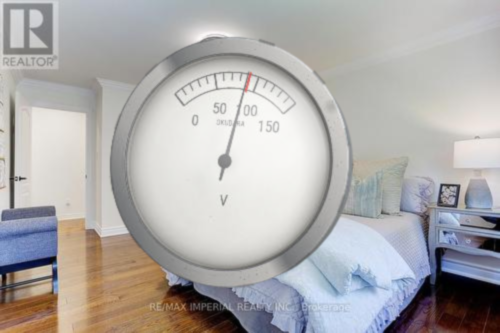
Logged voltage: 90 V
